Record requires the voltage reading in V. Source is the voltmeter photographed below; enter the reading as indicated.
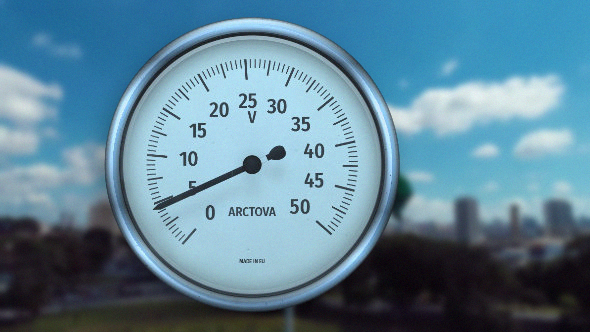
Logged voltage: 4.5 V
